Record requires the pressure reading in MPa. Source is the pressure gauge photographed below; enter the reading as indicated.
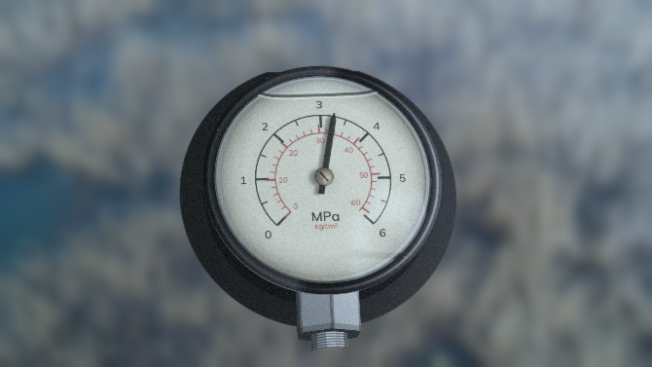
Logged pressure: 3.25 MPa
